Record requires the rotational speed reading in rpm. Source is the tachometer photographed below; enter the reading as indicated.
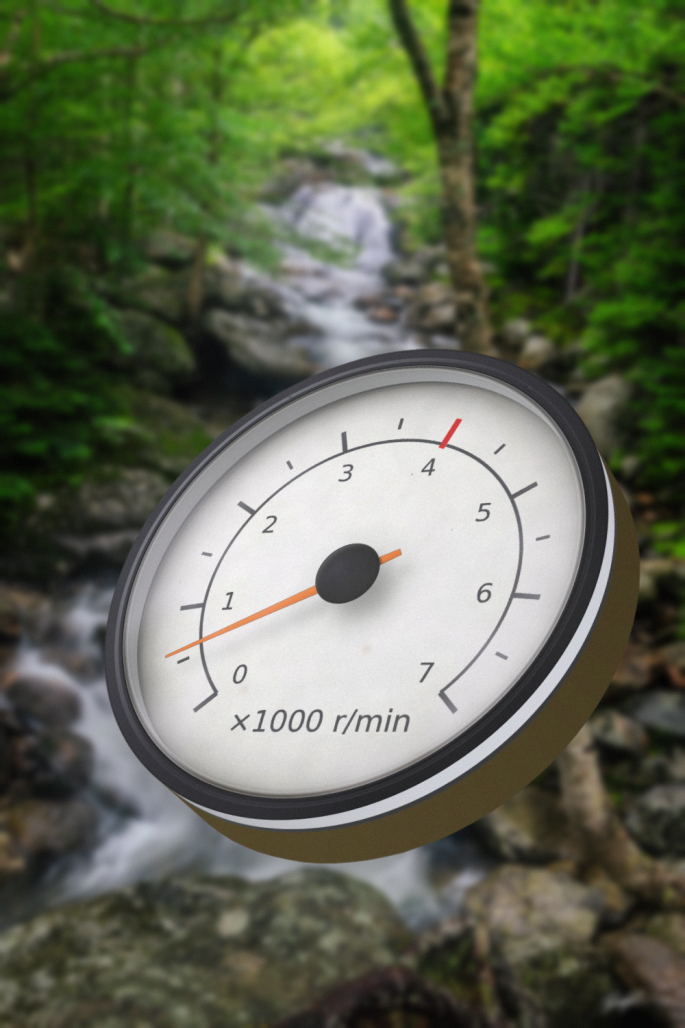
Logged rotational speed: 500 rpm
